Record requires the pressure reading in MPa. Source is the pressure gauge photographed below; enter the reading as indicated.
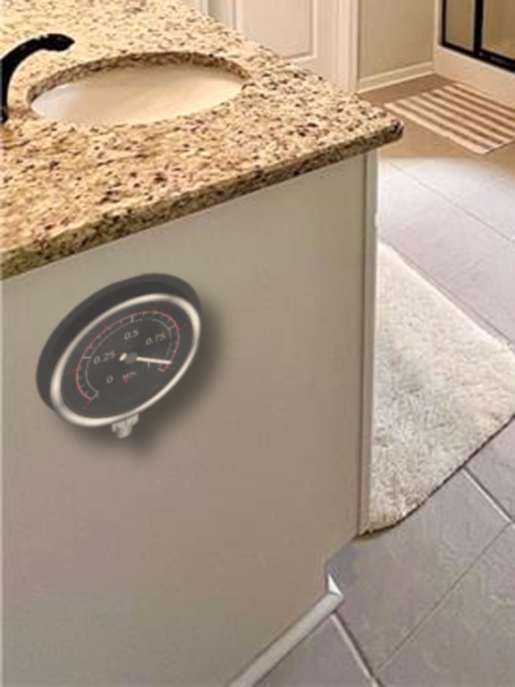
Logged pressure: 0.95 MPa
